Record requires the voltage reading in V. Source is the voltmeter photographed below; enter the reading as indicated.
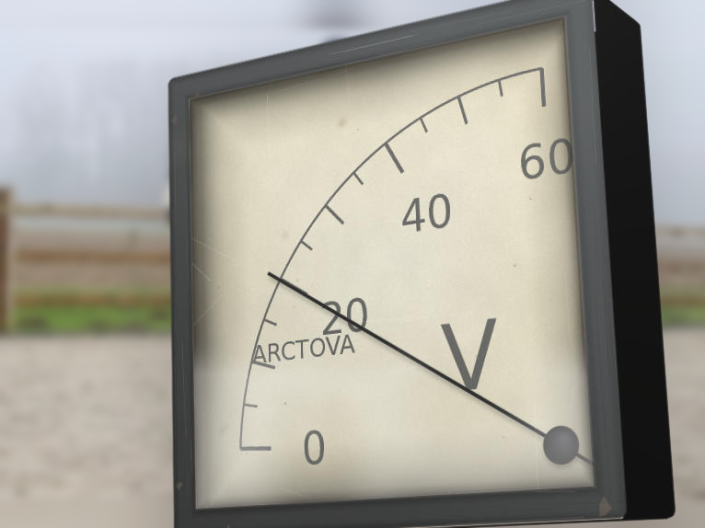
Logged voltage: 20 V
